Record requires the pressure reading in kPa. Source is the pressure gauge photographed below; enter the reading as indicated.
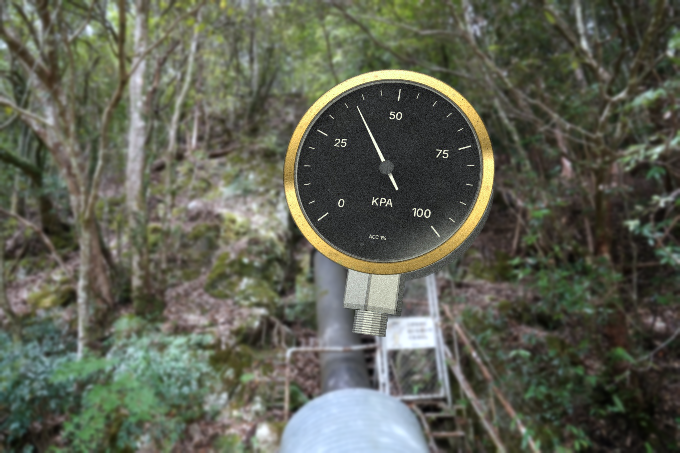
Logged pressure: 37.5 kPa
